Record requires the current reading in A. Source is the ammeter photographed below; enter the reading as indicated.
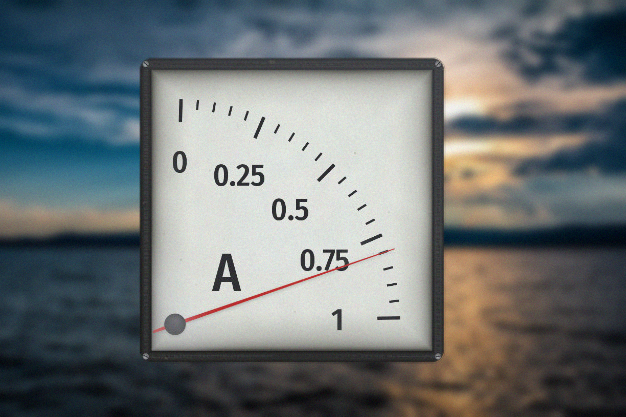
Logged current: 0.8 A
